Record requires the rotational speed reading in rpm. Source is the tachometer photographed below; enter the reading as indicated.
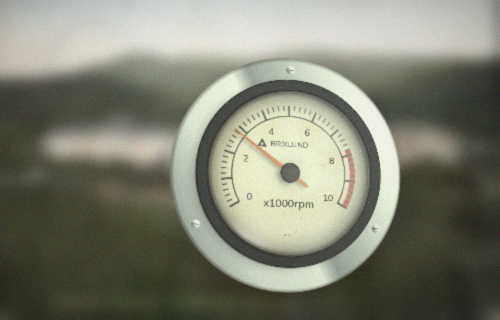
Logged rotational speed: 2800 rpm
